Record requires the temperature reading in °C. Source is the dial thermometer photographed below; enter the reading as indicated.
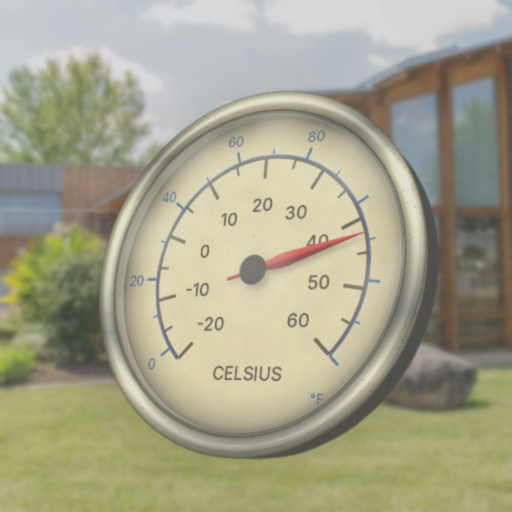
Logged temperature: 42.5 °C
